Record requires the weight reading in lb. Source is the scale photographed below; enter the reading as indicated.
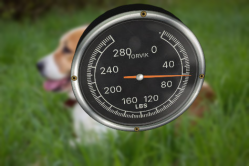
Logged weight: 60 lb
